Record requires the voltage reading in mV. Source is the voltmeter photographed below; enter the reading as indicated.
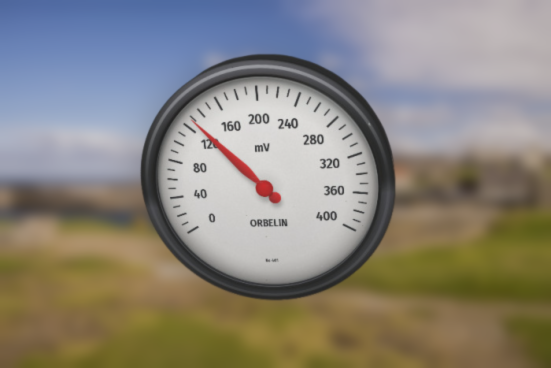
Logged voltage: 130 mV
